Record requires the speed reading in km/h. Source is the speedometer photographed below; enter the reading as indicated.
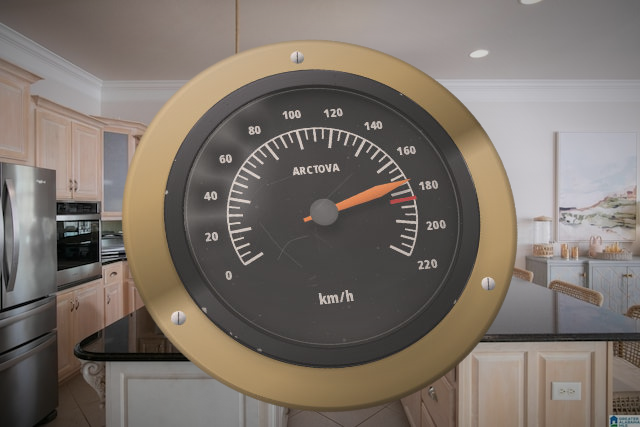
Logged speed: 175 km/h
